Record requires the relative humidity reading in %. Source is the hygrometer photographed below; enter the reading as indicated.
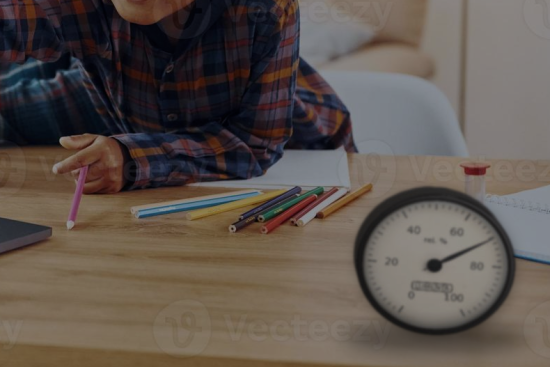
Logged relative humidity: 70 %
